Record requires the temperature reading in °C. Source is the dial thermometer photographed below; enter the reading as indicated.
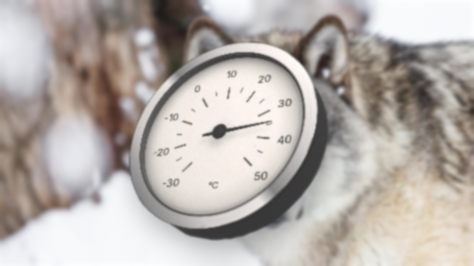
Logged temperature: 35 °C
